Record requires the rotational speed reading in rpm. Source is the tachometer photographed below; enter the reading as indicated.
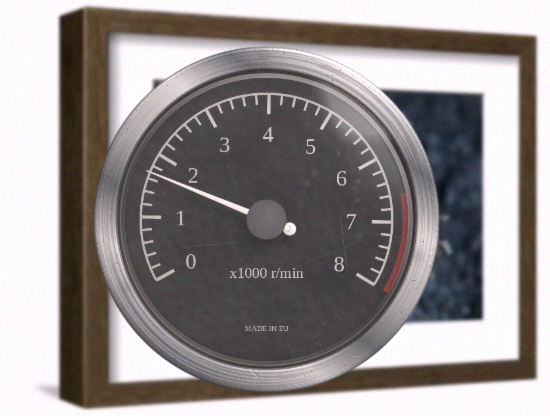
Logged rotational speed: 1700 rpm
